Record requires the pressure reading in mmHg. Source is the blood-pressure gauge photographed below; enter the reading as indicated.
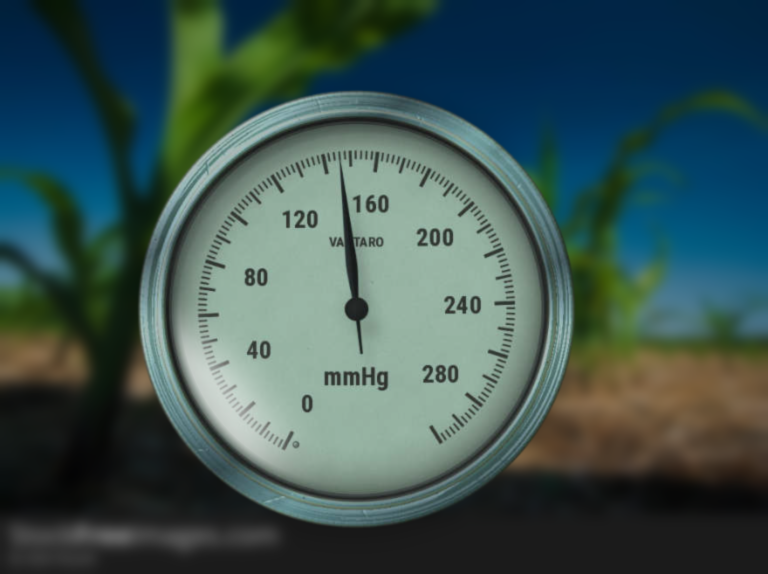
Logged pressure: 146 mmHg
